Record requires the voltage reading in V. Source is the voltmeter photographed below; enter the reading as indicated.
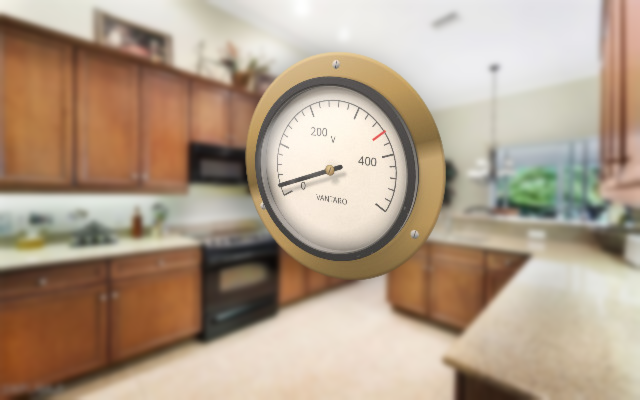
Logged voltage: 20 V
